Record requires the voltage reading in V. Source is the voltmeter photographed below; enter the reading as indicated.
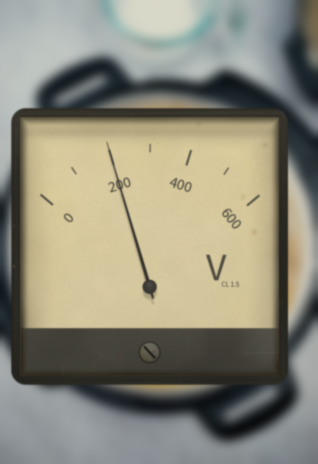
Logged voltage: 200 V
